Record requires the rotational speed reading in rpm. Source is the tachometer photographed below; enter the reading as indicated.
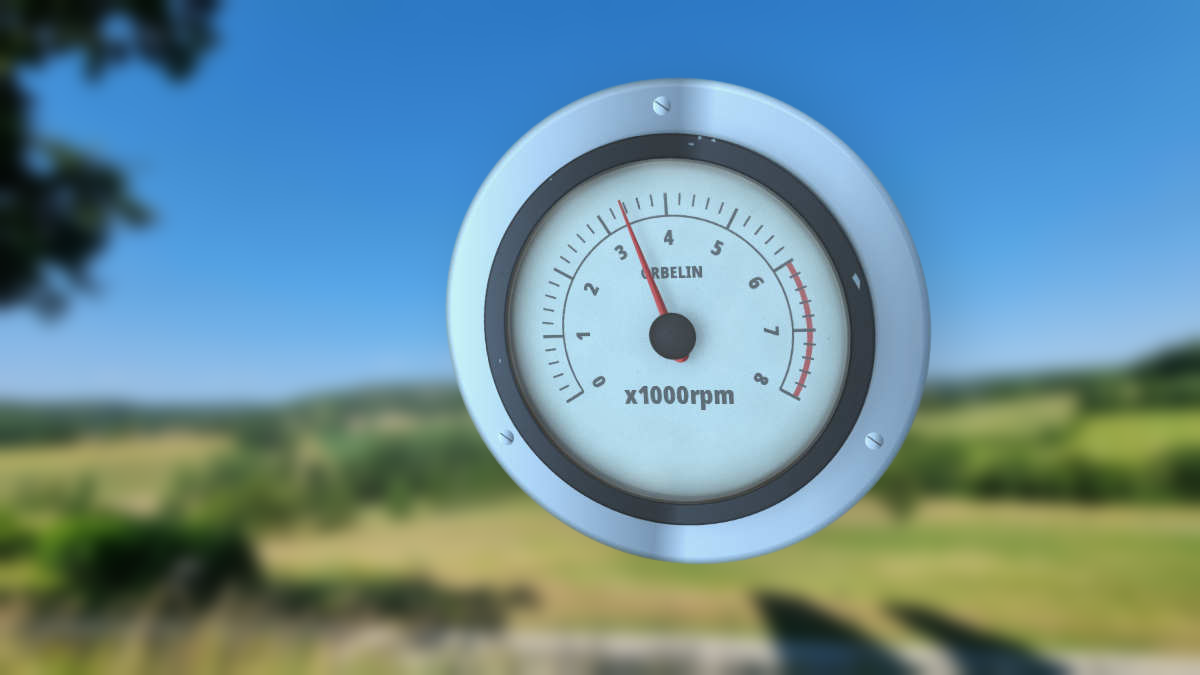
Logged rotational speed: 3400 rpm
